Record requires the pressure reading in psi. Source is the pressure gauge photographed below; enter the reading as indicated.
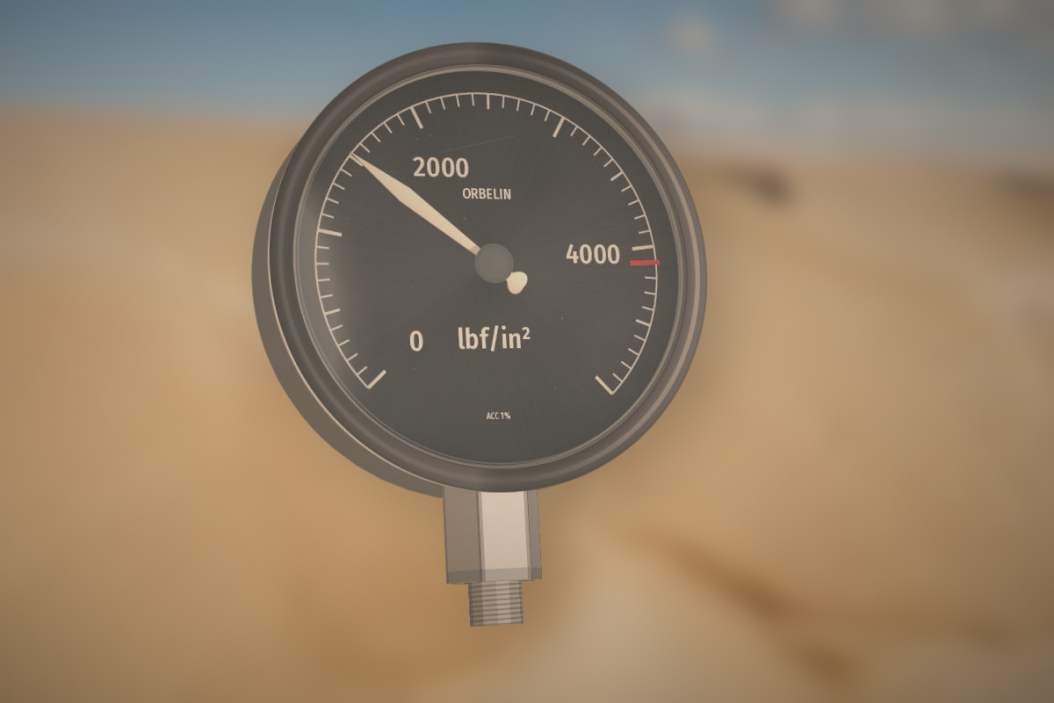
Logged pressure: 1500 psi
